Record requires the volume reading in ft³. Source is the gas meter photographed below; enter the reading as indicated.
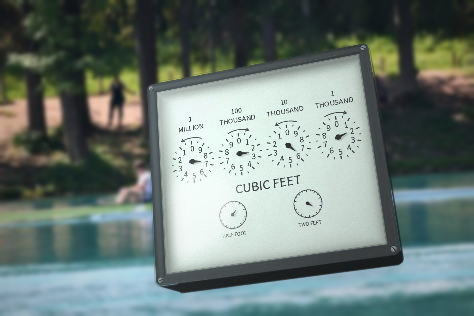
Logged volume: 726200 ft³
